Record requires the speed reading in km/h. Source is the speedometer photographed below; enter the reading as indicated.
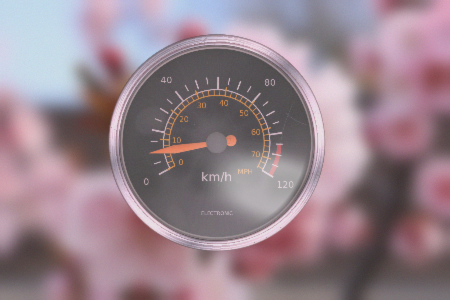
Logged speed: 10 km/h
